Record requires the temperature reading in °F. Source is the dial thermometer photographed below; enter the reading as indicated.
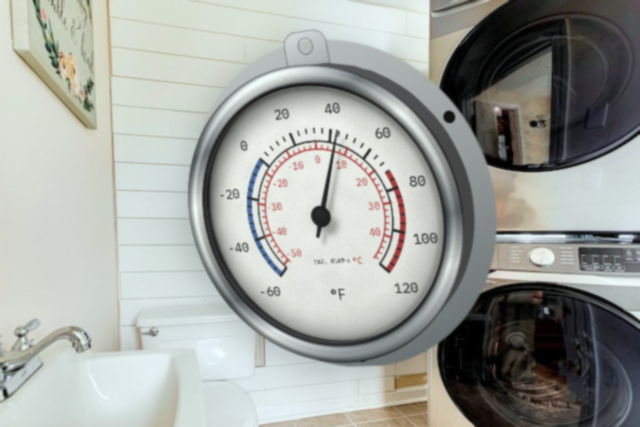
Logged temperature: 44 °F
